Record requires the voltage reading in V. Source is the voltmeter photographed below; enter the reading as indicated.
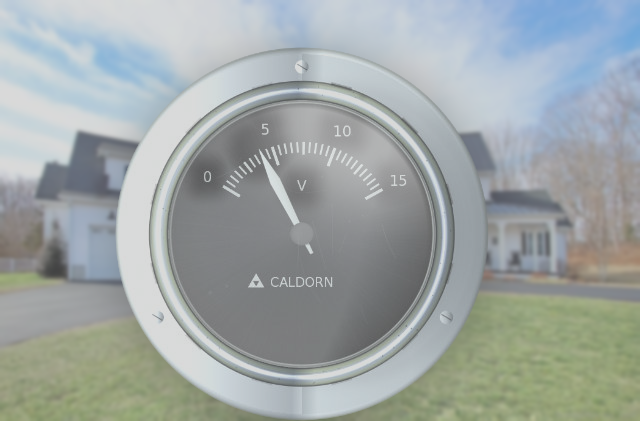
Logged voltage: 4 V
